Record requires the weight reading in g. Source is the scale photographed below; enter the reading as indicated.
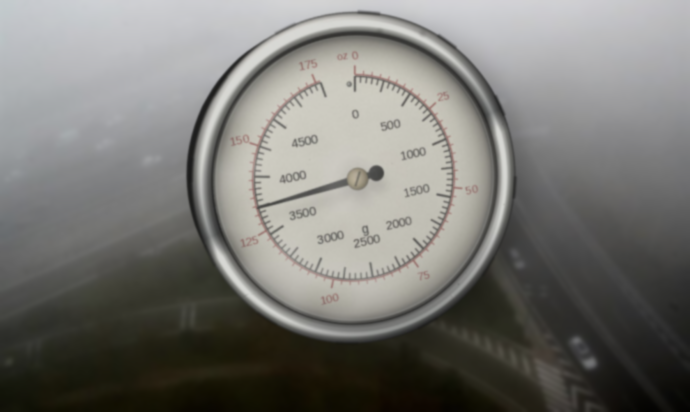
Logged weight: 3750 g
